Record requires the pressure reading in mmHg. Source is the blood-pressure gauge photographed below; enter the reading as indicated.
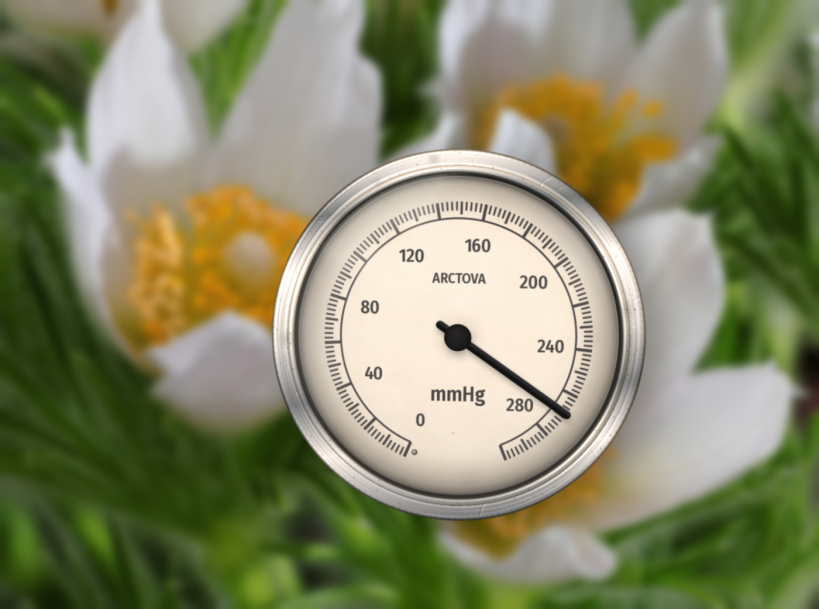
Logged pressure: 268 mmHg
